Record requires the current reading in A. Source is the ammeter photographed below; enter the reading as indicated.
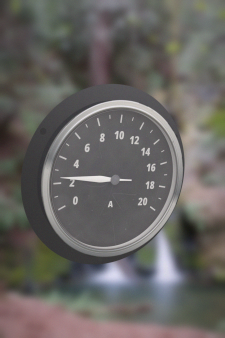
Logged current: 2.5 A
